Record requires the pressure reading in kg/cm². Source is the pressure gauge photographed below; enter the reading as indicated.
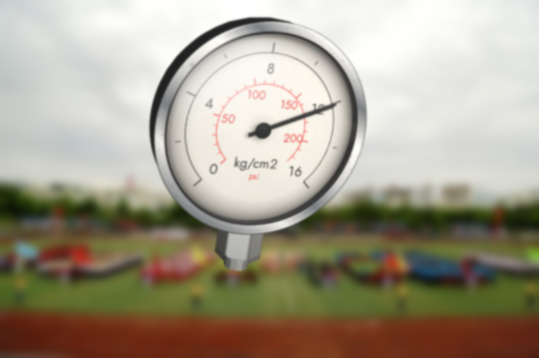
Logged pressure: 12 kg/cm²
